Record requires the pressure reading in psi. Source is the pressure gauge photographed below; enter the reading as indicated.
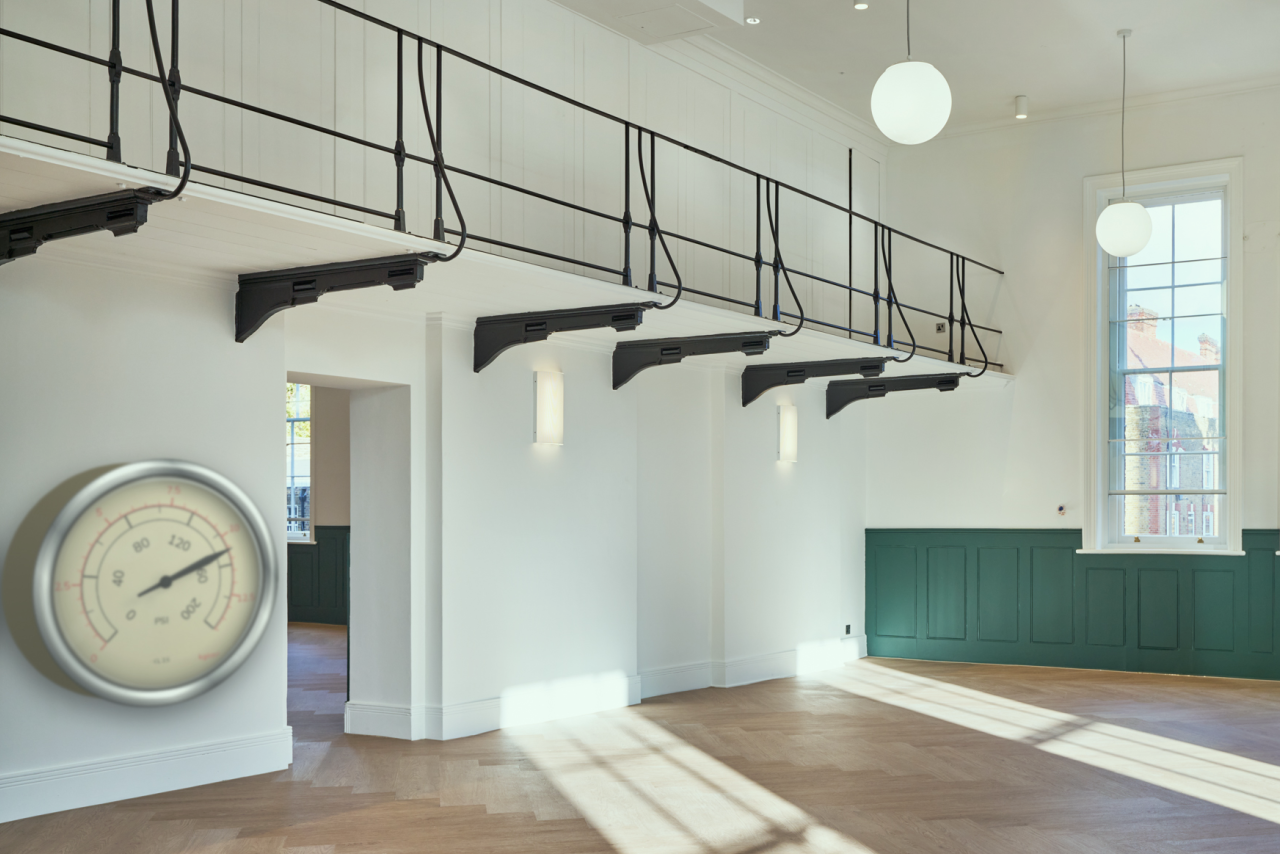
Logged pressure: 150 psi
